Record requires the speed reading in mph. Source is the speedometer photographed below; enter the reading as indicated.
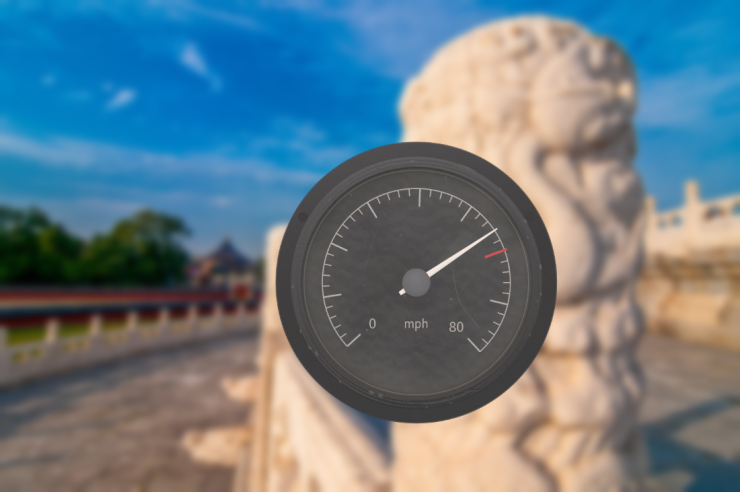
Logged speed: 56 mph
